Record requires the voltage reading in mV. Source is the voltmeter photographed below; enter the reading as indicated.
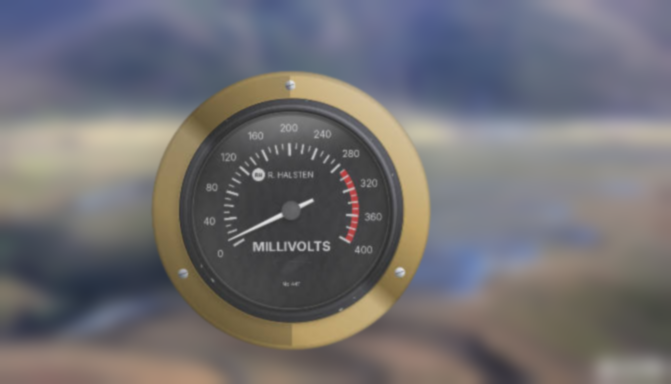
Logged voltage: 10 mV
